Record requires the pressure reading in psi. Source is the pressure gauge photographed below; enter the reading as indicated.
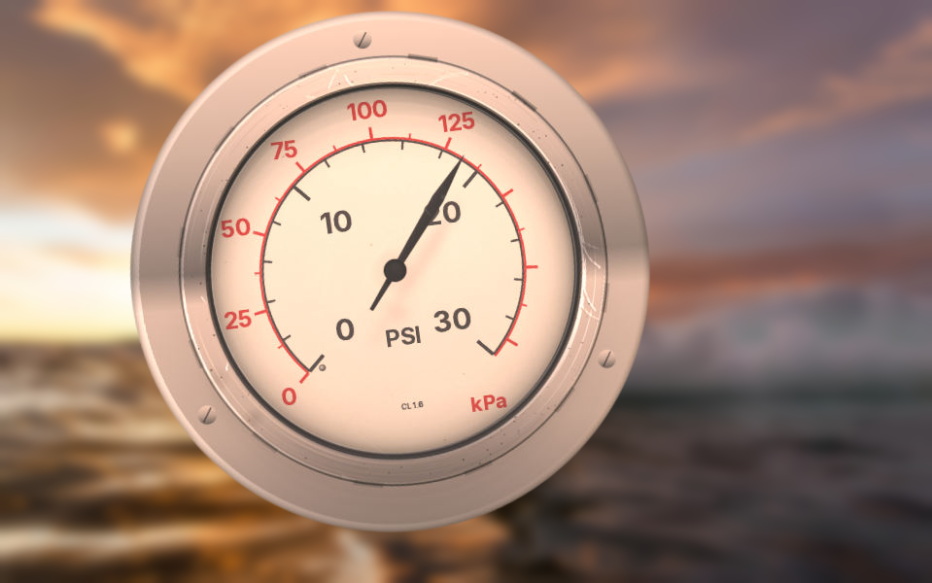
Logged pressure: 19 psi
